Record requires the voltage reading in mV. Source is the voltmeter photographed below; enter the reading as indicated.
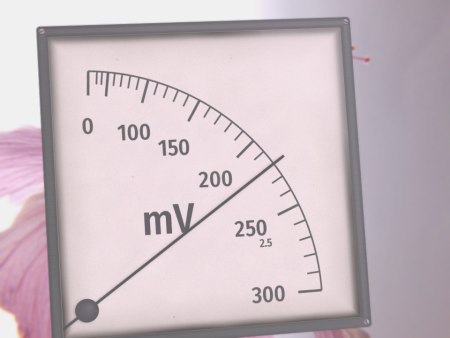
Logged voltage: 220 mV
